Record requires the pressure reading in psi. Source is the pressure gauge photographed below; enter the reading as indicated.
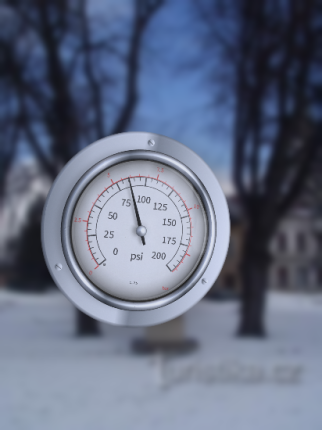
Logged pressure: 85 psi
